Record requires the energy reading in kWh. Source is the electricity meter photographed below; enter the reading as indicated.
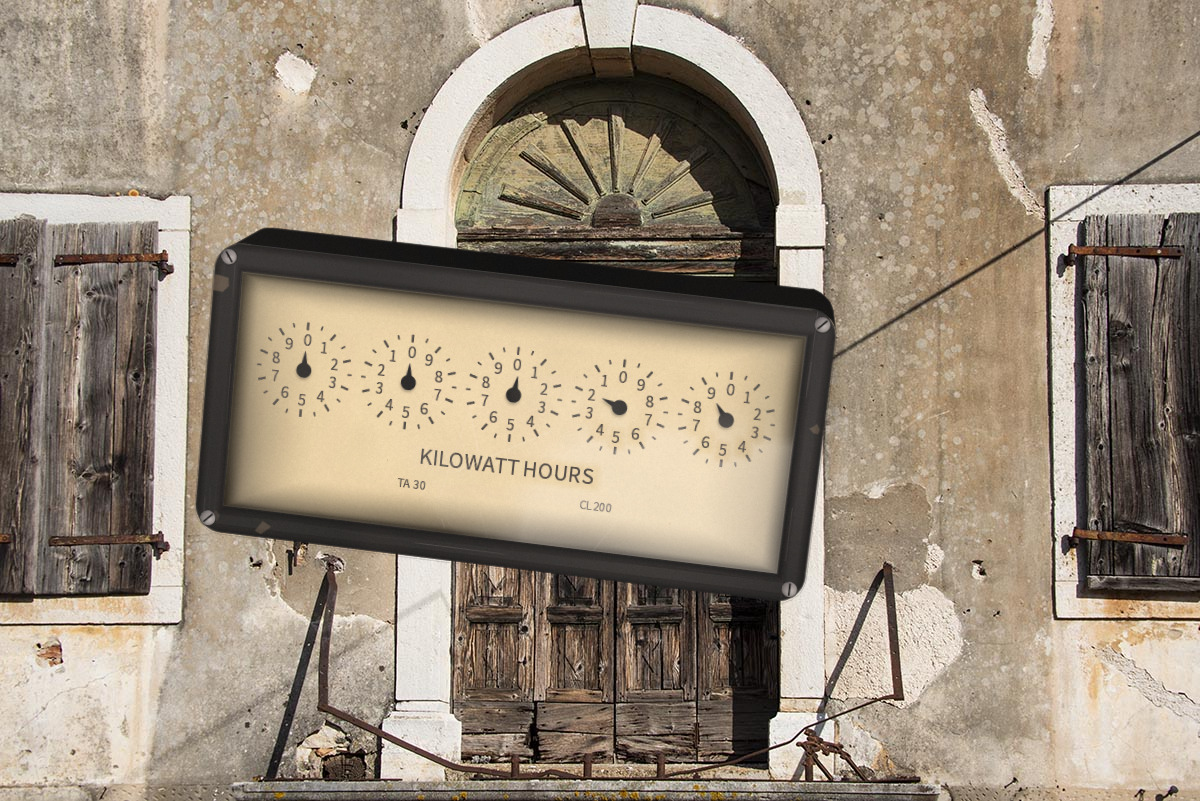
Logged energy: 19 kWh
